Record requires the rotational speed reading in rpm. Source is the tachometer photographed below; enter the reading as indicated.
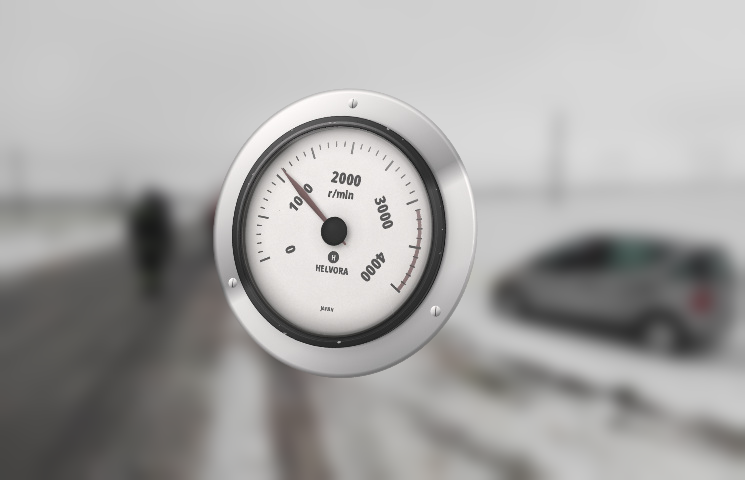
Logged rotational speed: 1100 rpm
